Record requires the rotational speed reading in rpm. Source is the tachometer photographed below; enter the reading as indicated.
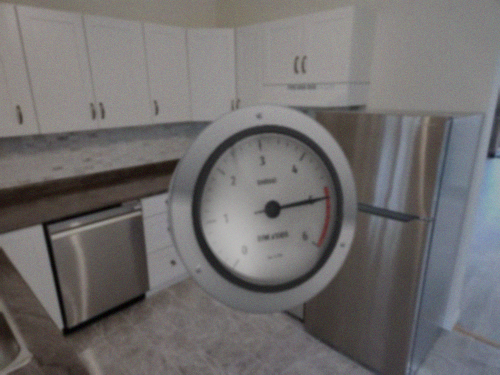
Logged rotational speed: 5000 rpm
